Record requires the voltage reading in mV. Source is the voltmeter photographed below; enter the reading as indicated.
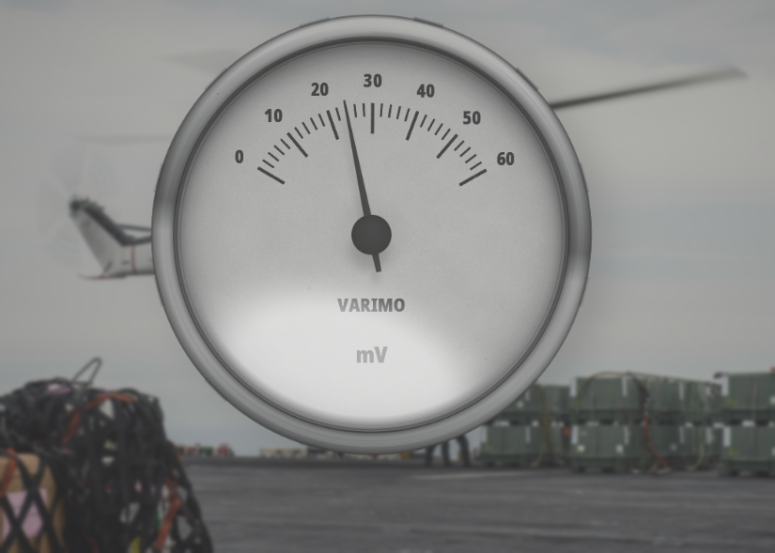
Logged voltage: 24 mV
